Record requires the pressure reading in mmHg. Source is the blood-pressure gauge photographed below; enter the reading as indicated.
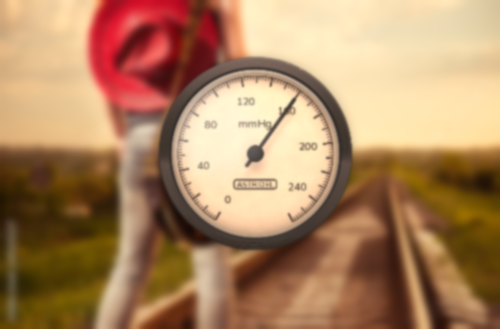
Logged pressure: 160 mmHg
